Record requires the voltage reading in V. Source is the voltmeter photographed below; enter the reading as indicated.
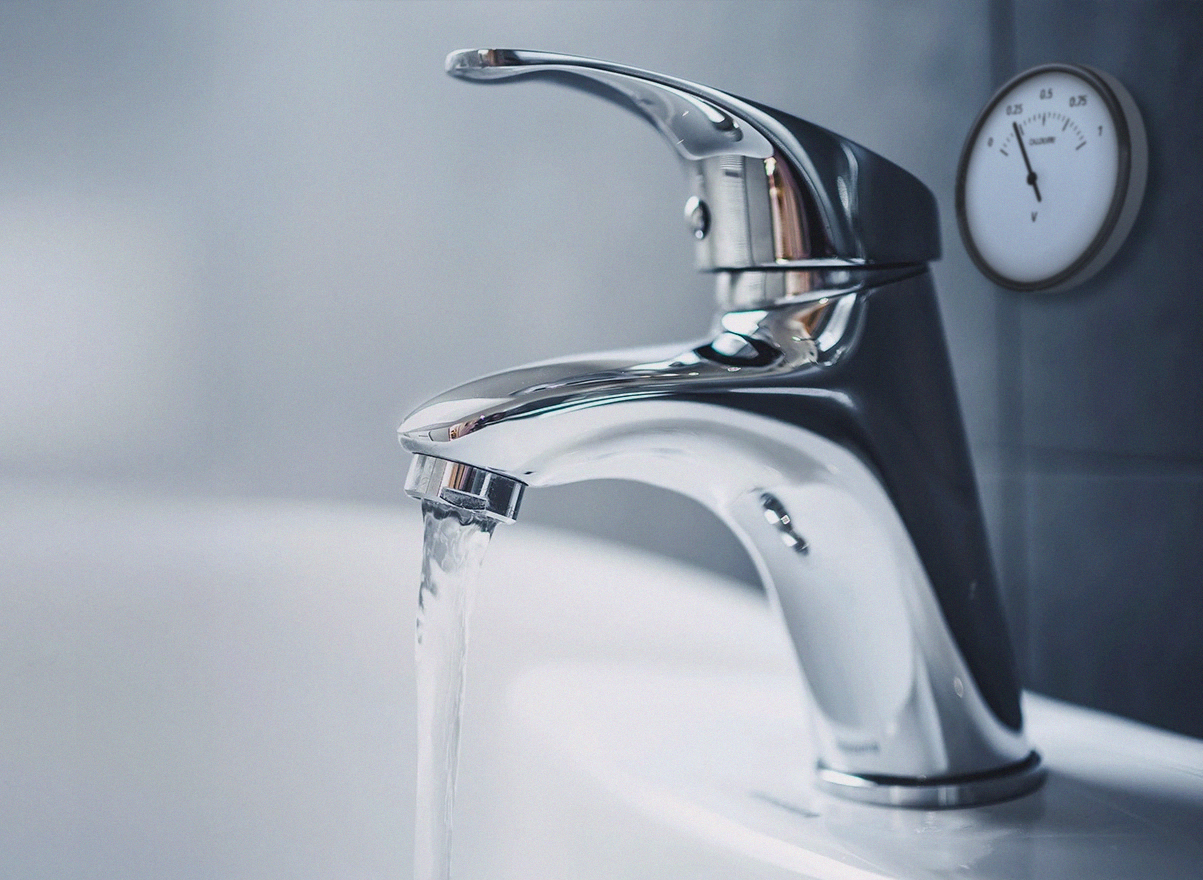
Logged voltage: 0.25 V
